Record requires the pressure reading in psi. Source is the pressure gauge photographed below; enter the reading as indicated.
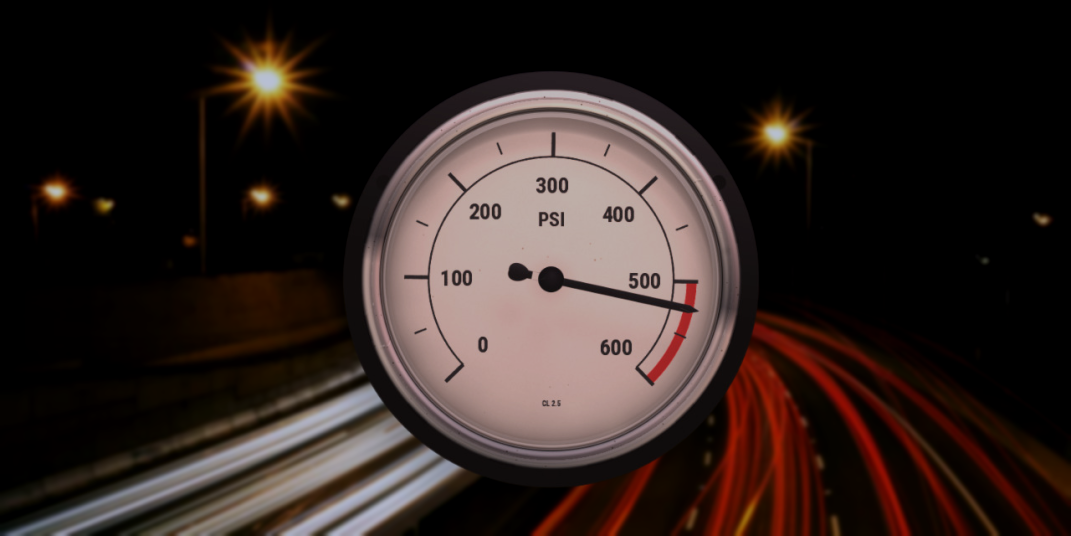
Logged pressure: 525 psi
